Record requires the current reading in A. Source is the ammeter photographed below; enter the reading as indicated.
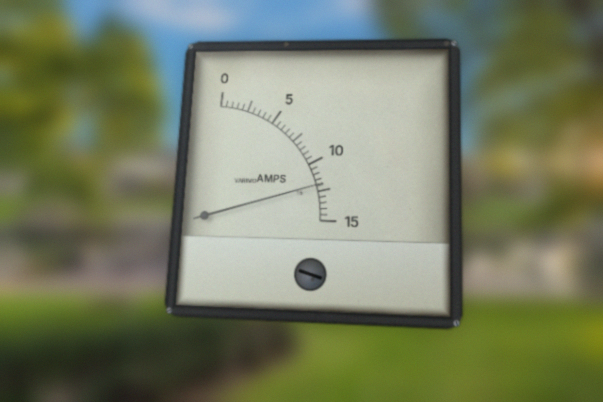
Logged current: 12 A
